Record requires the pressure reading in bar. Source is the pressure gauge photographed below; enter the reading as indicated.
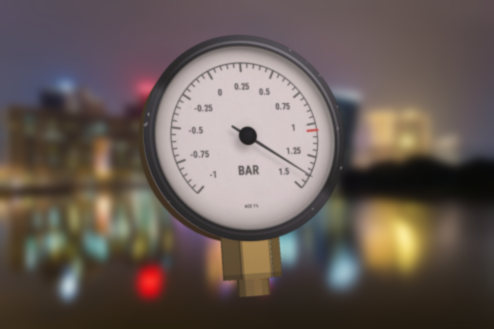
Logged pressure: 1.4 bar
